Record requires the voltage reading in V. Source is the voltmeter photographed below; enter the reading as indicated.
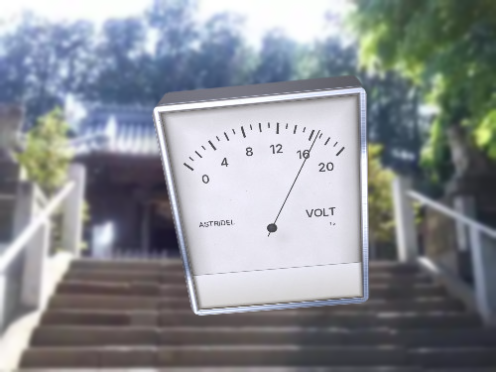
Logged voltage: 16.5 V
